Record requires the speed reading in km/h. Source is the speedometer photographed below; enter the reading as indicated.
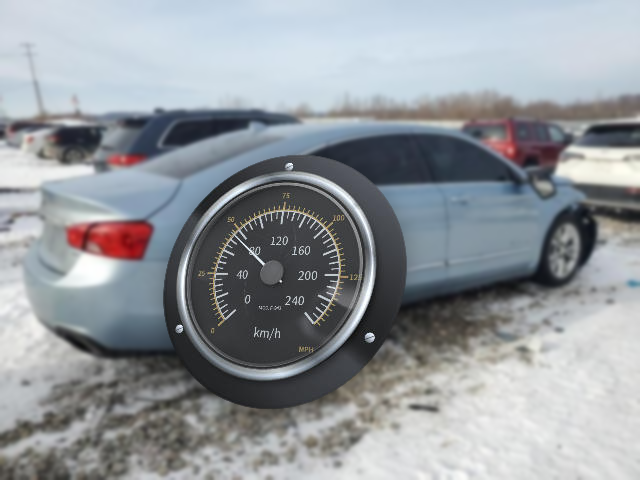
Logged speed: 75 km/h
